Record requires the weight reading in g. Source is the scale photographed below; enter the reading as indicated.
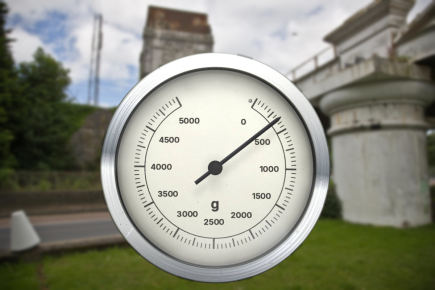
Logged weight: 350 g
